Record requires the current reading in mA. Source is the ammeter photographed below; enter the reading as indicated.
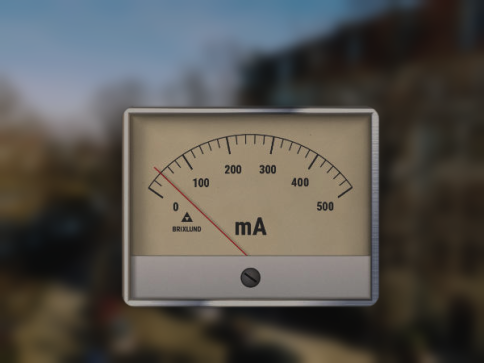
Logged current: 40 mA
